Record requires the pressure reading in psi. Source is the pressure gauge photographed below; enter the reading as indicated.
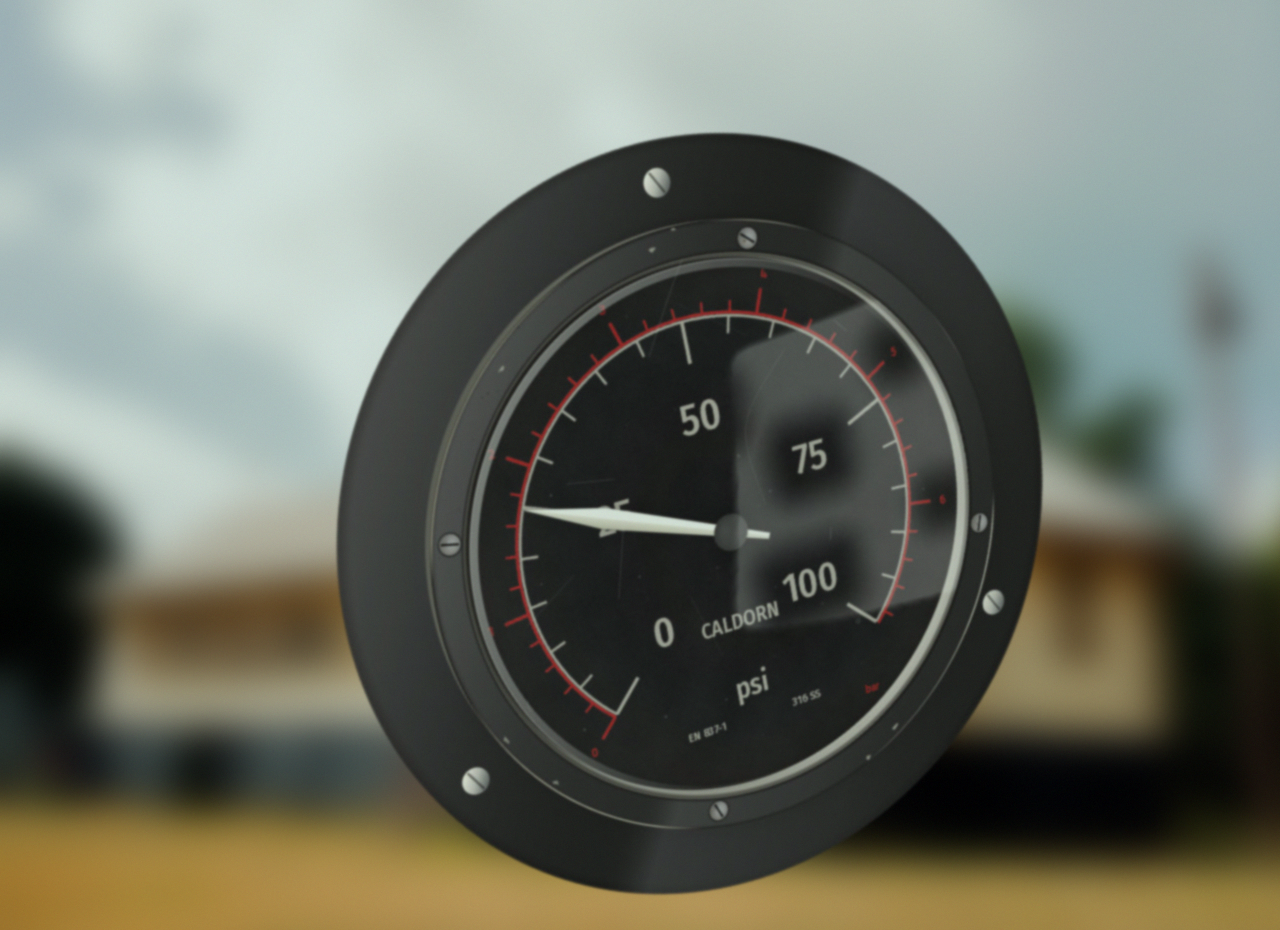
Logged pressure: 25 psi
